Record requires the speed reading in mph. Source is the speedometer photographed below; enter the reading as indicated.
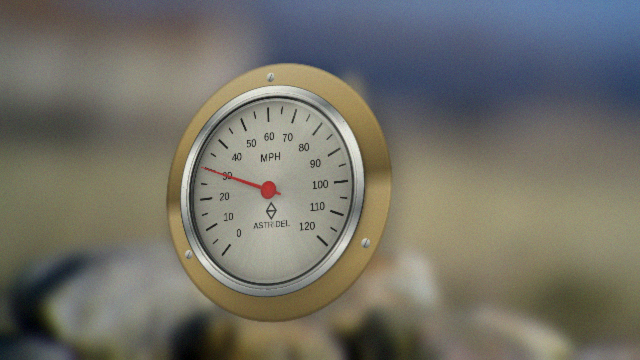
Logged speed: 30 mph
